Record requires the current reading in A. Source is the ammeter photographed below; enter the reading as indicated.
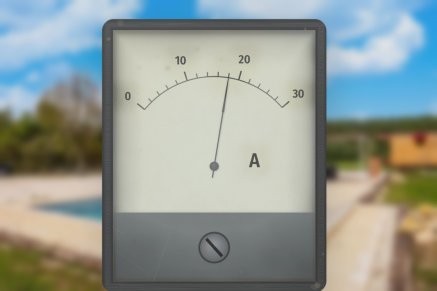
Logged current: 18 A
